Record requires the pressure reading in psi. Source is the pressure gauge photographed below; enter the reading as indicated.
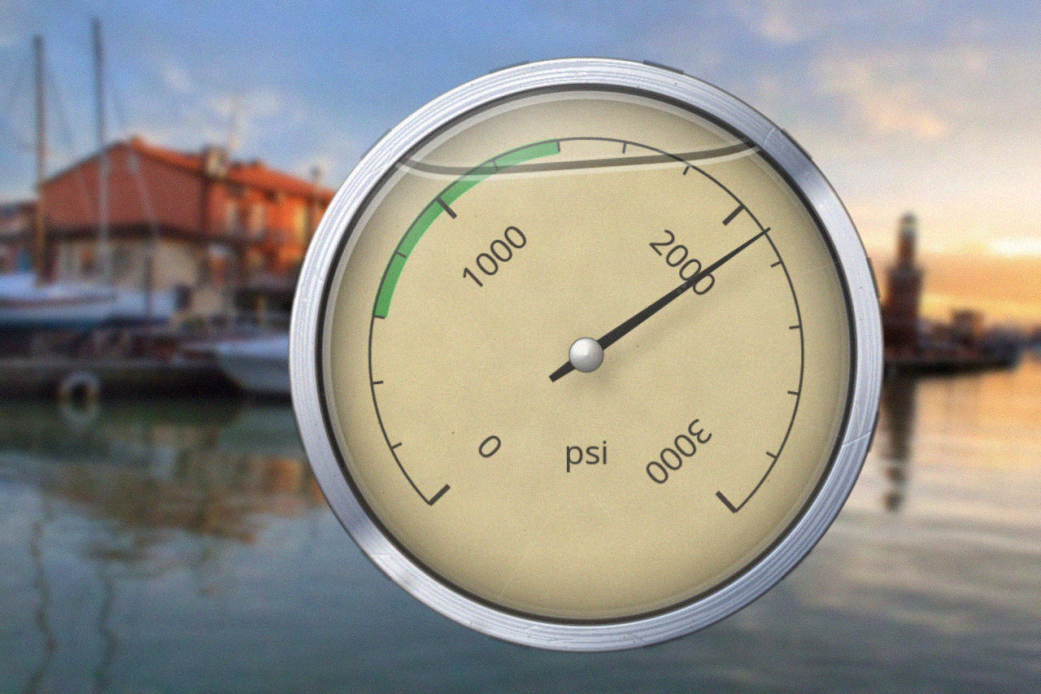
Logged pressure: 2100 psi
